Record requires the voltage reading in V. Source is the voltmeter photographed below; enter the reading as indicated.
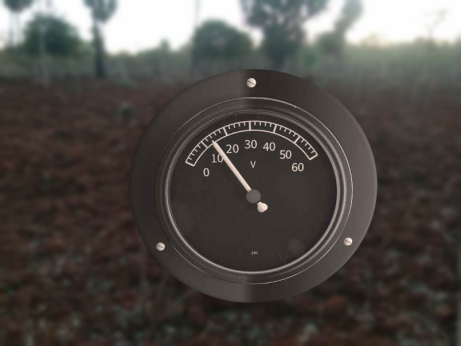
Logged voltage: 14 V
